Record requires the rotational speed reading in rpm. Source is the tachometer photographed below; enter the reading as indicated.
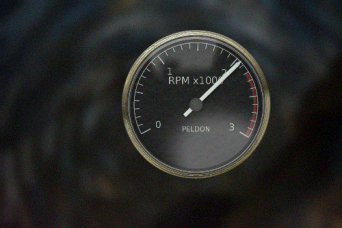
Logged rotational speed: 2050 rpm
